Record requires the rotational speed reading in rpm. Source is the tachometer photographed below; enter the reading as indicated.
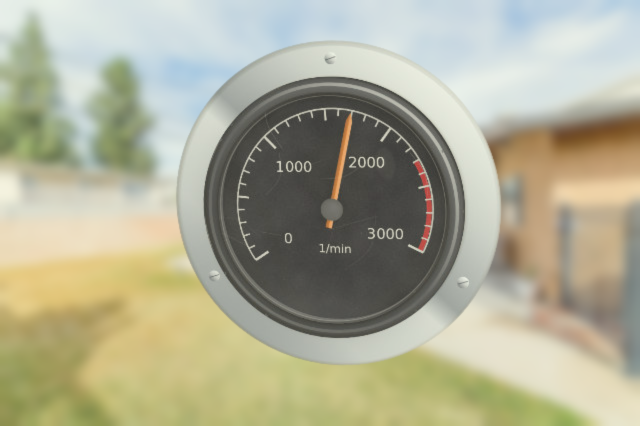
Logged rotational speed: 1700 rpm
